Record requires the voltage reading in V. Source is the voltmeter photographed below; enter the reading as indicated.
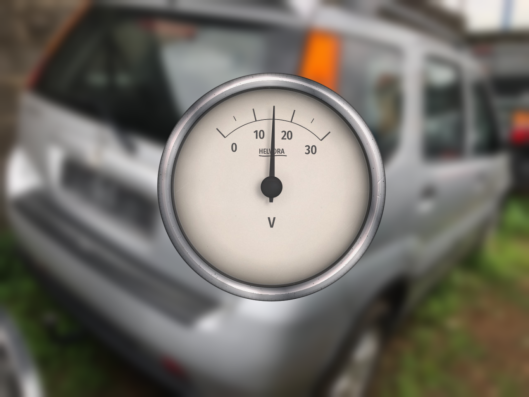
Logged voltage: 15 V
